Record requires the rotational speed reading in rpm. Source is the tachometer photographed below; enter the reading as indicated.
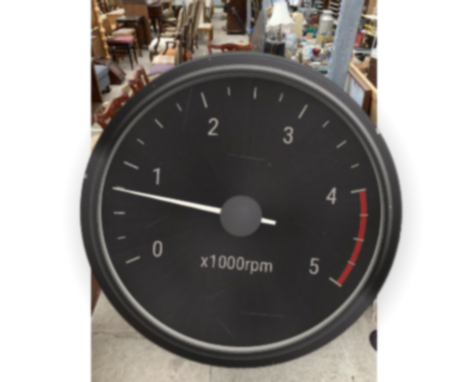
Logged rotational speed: 750 rpm
